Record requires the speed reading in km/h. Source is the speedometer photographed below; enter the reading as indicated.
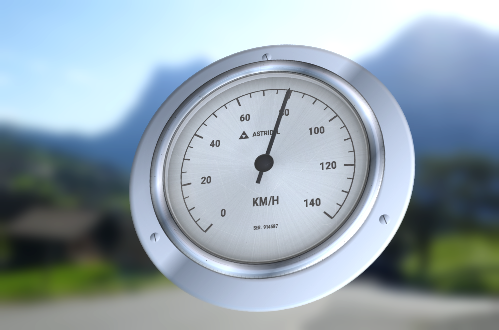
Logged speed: 80 km/h
